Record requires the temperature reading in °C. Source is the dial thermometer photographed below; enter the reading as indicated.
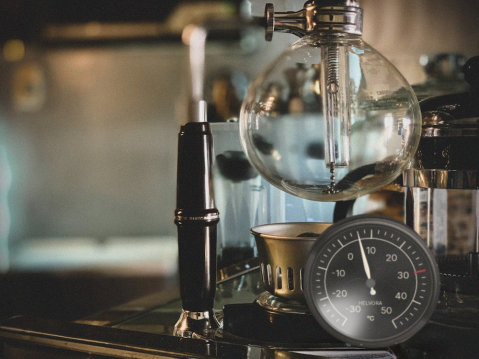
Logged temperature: 6 °C
